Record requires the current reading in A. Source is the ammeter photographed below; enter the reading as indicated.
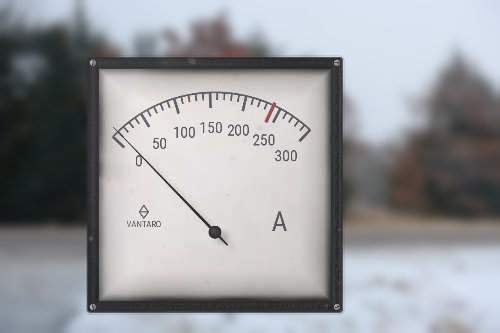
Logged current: 10 A
